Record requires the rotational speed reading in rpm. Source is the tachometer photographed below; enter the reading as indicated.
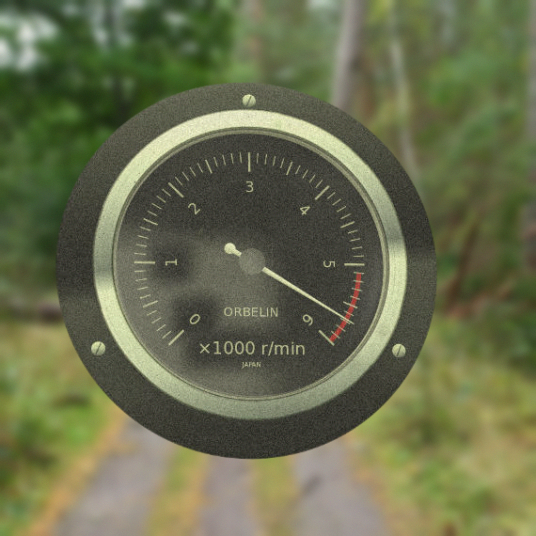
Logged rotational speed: 5700 rpm
